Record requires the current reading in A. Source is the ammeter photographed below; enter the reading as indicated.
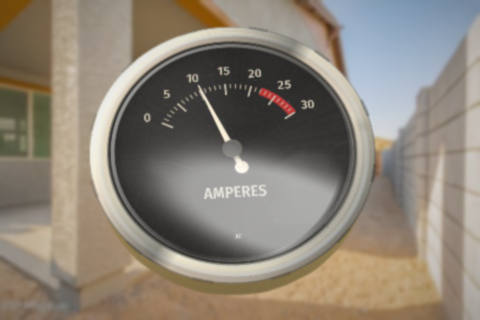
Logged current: 10 A
